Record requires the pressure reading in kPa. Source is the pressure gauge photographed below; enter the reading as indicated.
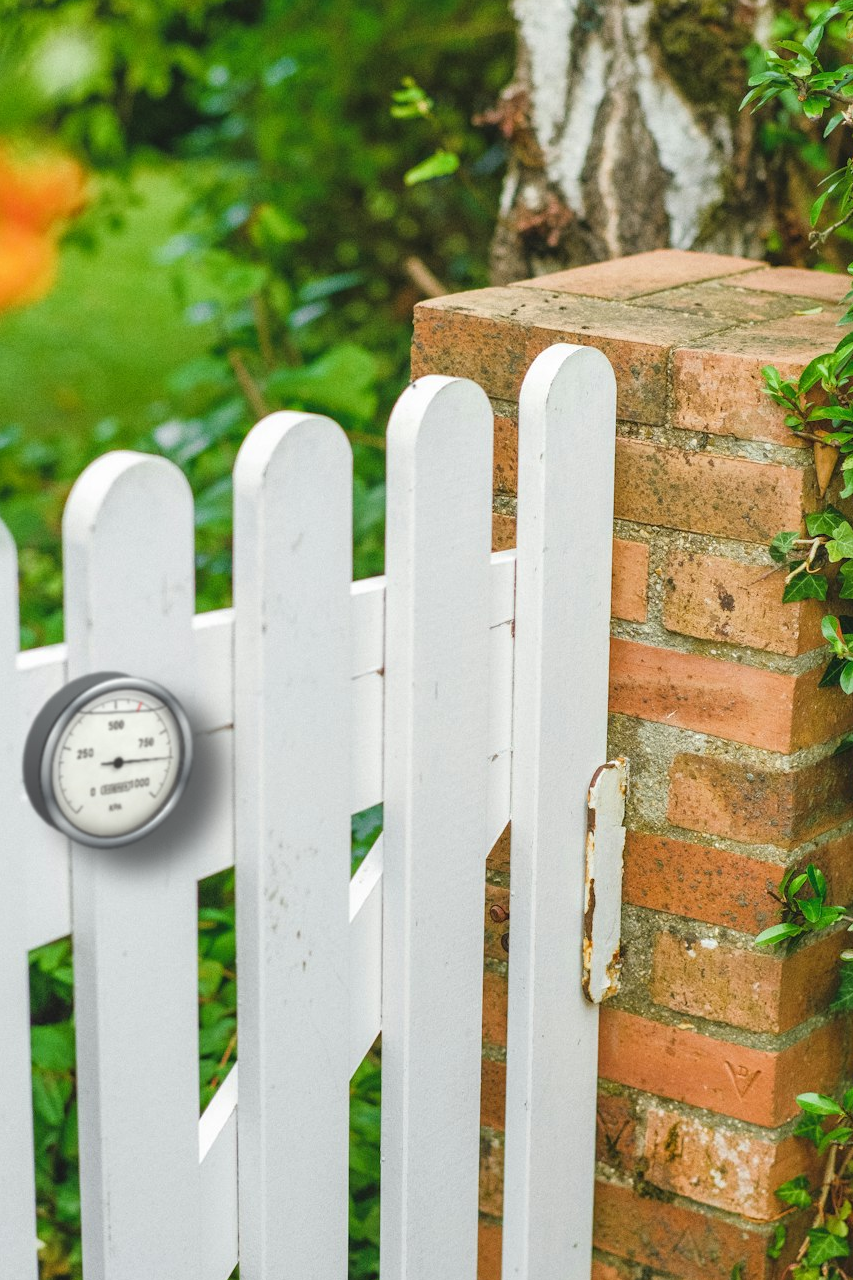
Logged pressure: 850 kPa
